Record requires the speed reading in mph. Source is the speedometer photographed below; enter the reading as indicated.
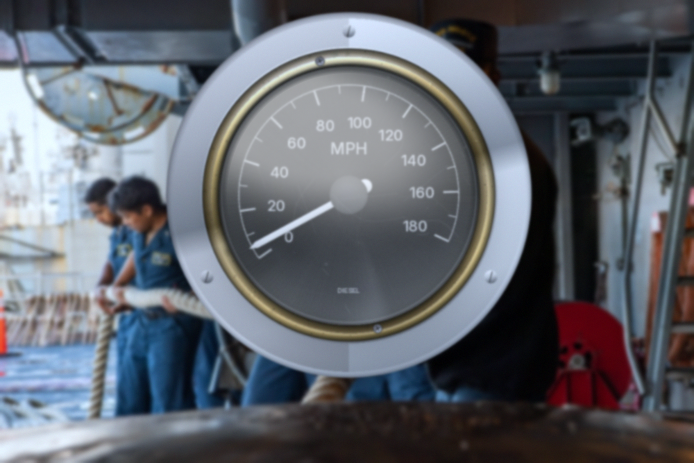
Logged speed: 5 mph
